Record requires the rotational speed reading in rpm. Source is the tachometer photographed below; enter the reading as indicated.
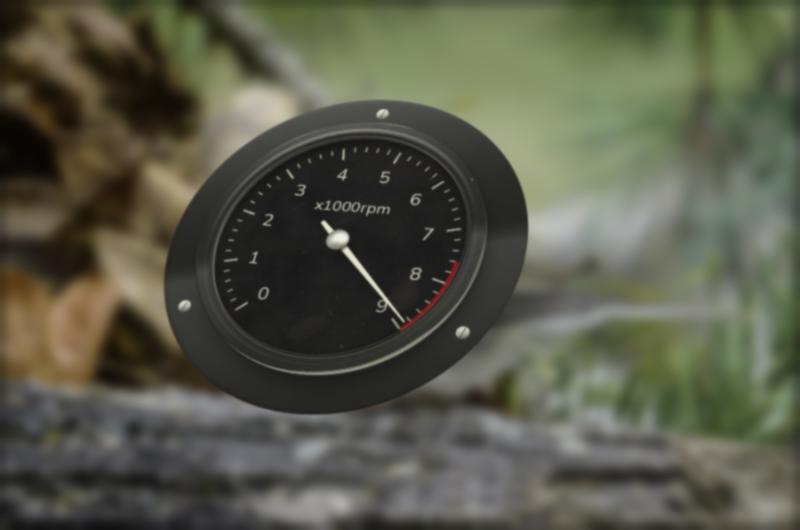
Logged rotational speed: 8900 rpm
